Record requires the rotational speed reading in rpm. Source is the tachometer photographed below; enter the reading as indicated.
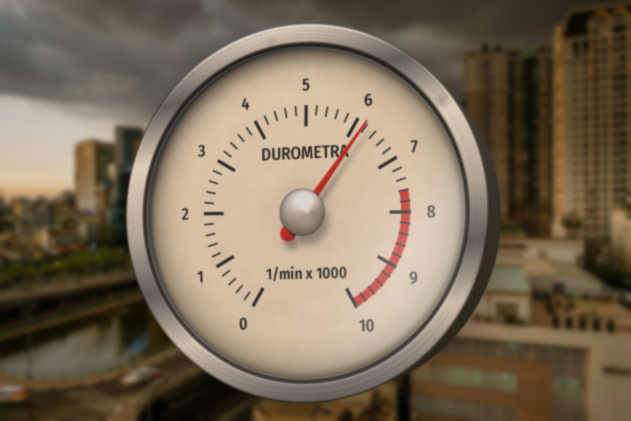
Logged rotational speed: 6200 rpm
